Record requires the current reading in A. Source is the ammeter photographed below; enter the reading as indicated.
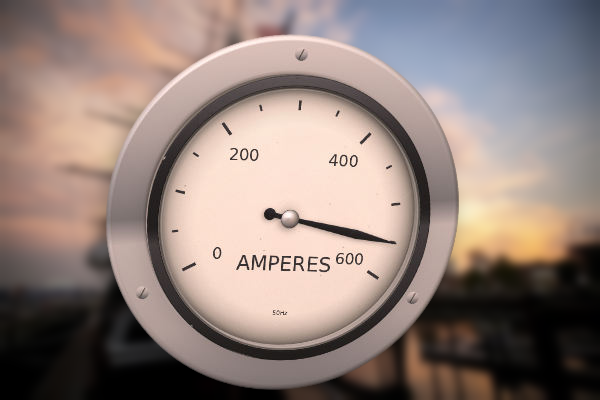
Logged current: 550 A
